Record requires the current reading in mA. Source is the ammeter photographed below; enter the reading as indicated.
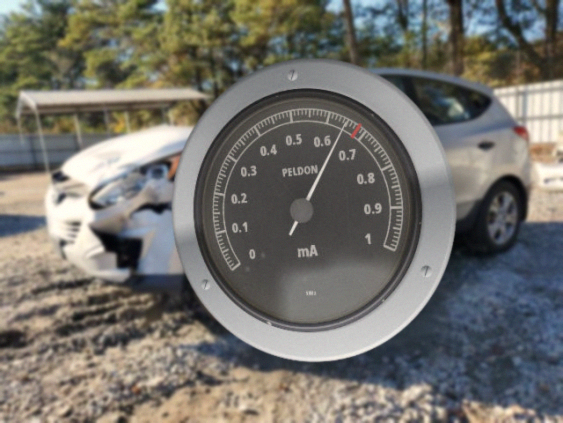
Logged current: 0.65 mA
